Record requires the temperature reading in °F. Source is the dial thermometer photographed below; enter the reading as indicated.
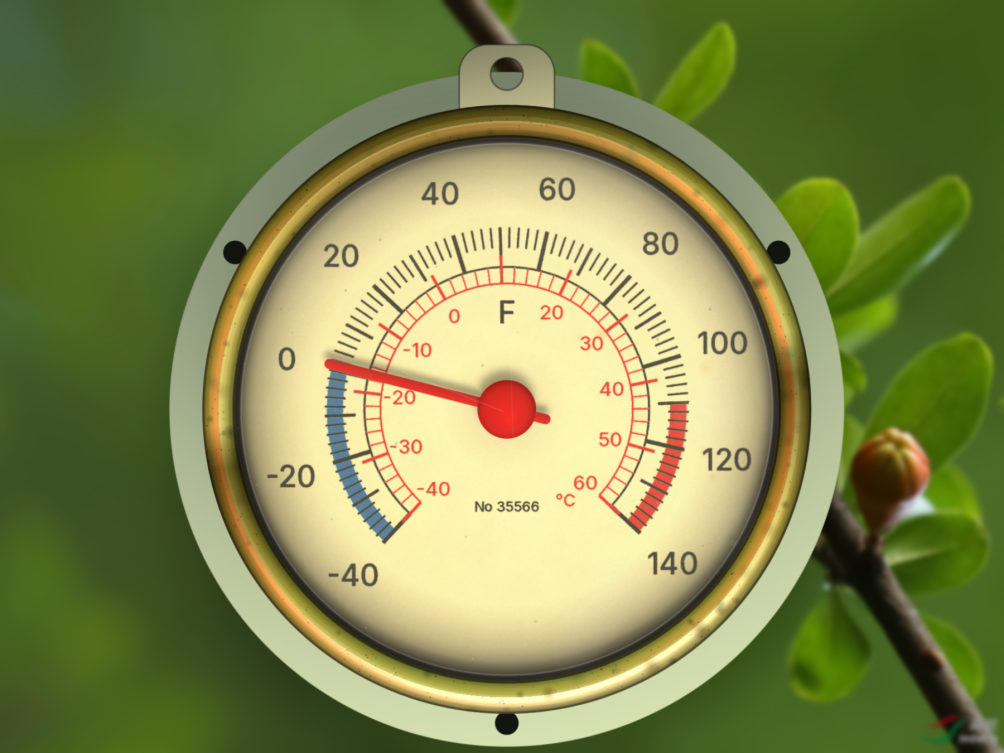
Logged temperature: 1 °F
